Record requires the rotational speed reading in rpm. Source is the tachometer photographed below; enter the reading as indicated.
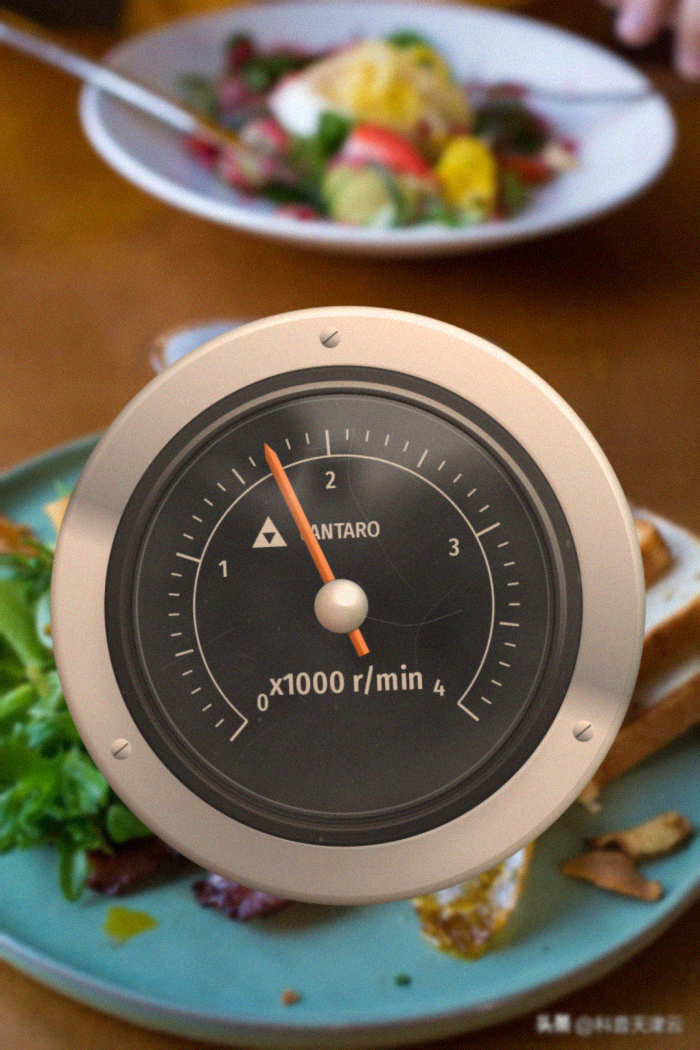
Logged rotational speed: 1700 rpm
